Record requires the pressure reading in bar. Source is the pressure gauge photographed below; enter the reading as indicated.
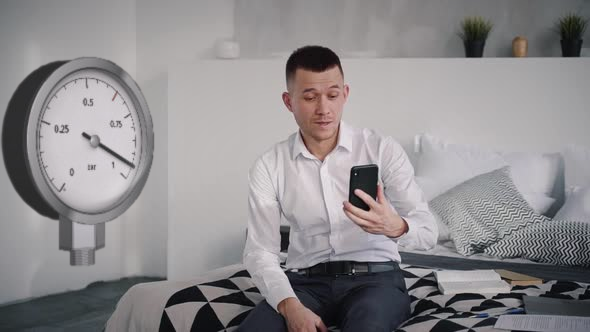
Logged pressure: 0.95 bar
